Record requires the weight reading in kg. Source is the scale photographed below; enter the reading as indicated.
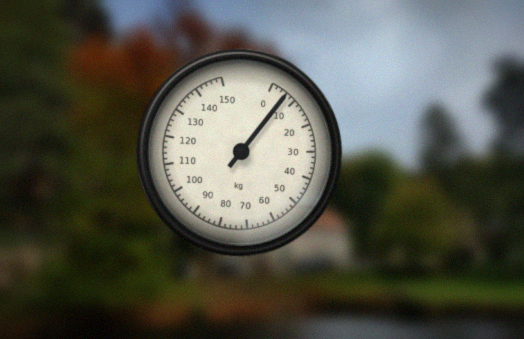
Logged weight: 6 kg
